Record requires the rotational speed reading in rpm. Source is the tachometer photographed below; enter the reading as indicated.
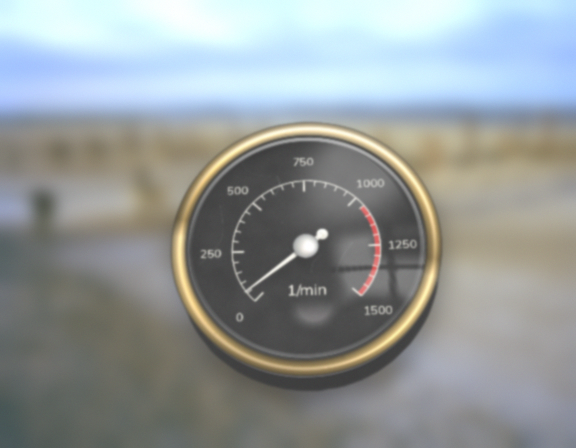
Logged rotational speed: 50 rpm
